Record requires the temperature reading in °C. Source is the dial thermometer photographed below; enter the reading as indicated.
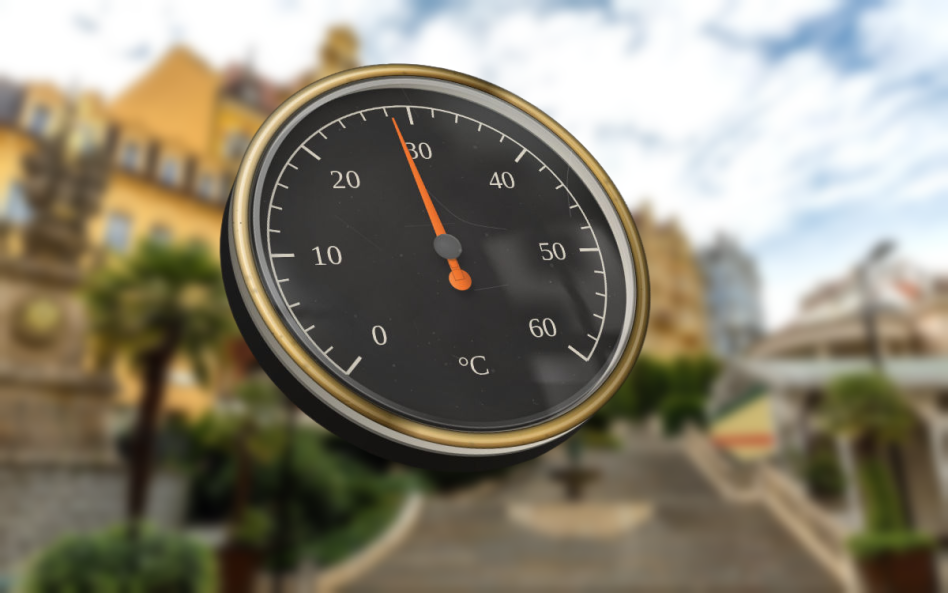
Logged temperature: 28 °C
